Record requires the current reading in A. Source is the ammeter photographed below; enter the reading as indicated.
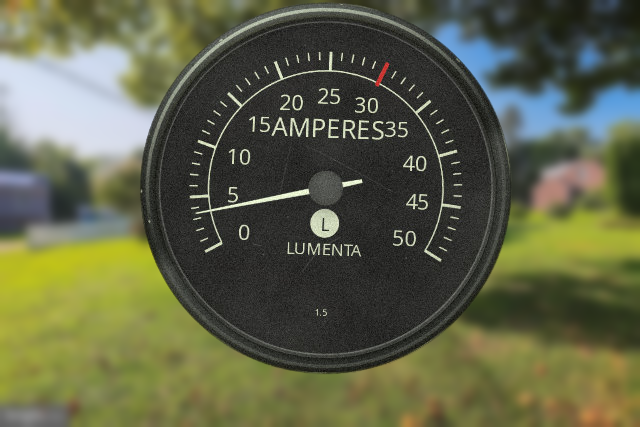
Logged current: 3.5 A
